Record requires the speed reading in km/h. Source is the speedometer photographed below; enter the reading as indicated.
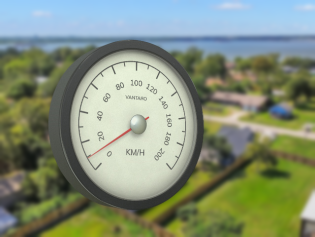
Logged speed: 10 km/h
